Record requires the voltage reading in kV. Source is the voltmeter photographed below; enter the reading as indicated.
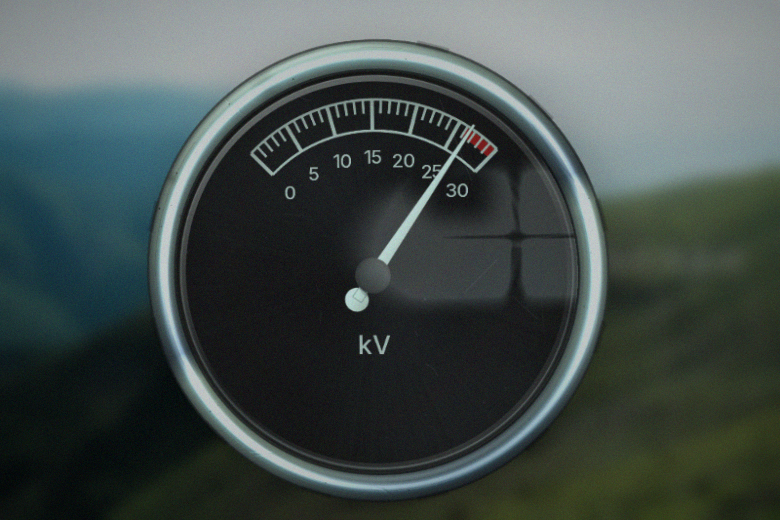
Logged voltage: 26.5 kV
